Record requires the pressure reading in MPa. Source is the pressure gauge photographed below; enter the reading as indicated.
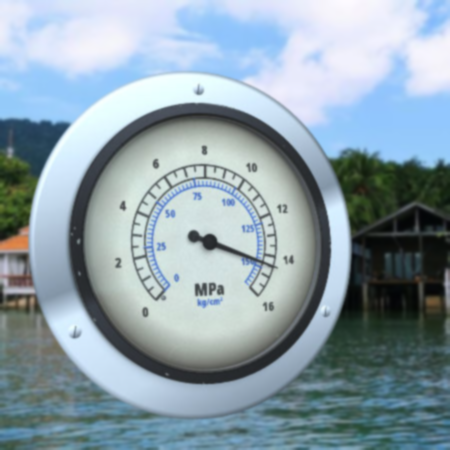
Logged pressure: 14.5 MPa
